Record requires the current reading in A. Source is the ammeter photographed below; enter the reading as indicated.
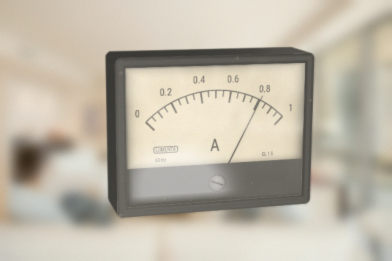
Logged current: 0.8 A
